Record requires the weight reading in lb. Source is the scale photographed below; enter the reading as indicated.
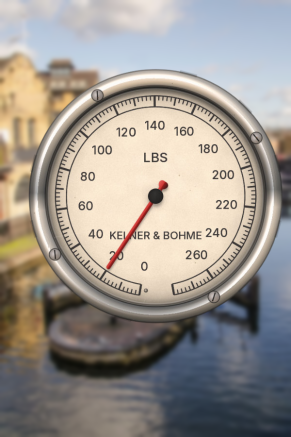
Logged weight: 20 lb
